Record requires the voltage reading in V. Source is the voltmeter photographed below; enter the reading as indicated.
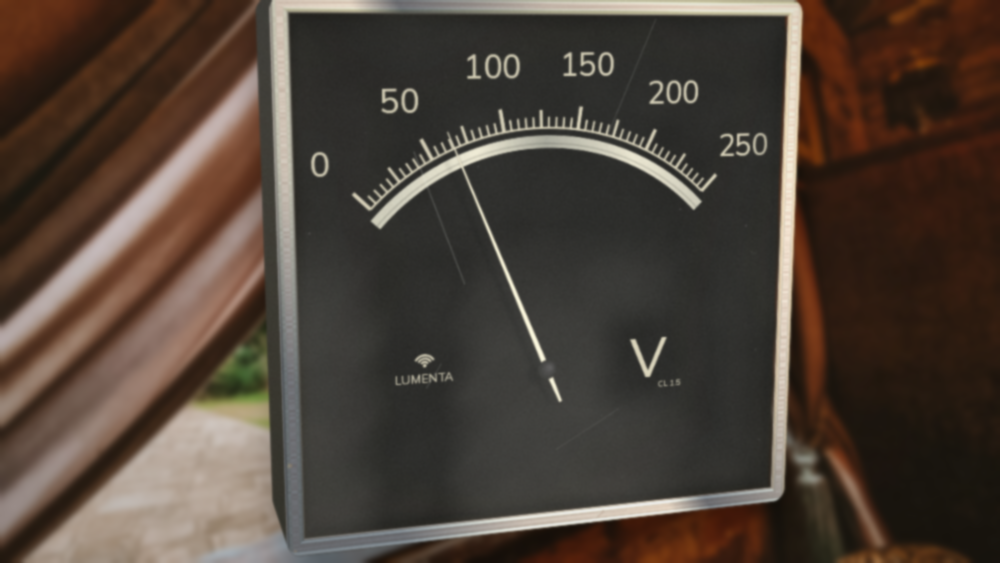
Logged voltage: 65 V
